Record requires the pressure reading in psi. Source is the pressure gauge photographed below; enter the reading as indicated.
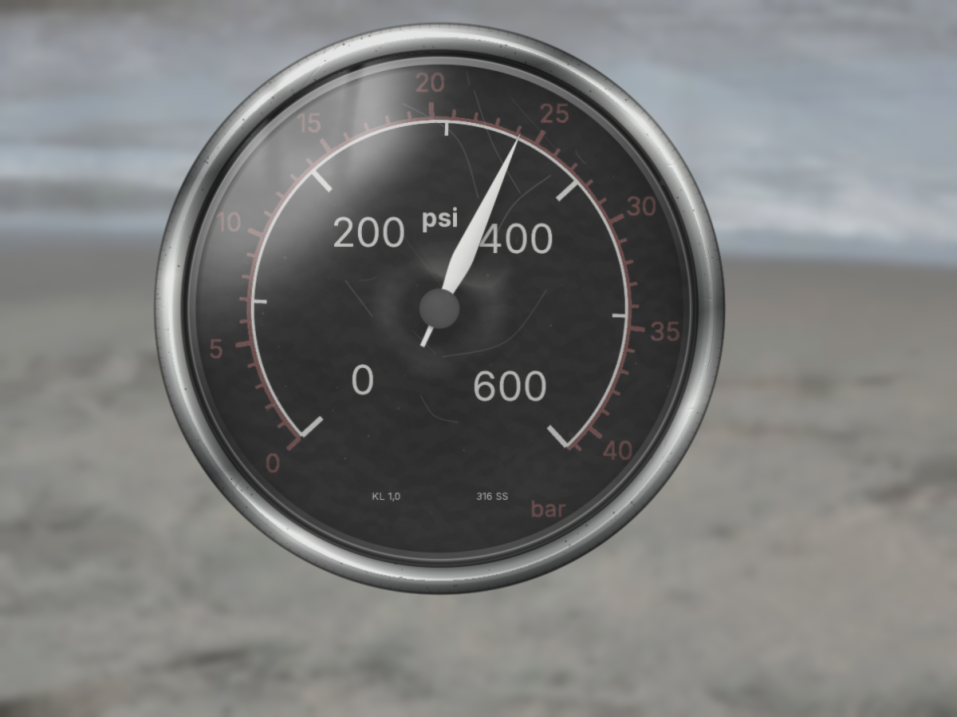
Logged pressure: 350 psi
